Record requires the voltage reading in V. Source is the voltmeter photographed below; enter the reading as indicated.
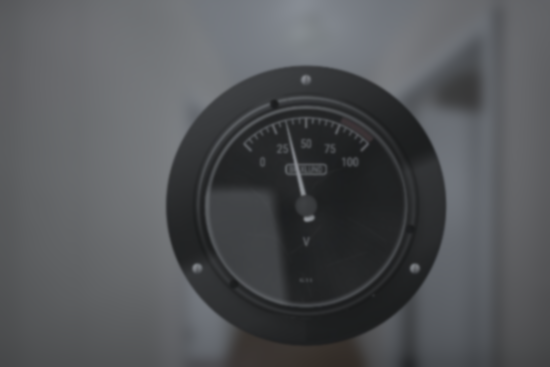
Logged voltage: 35 V
